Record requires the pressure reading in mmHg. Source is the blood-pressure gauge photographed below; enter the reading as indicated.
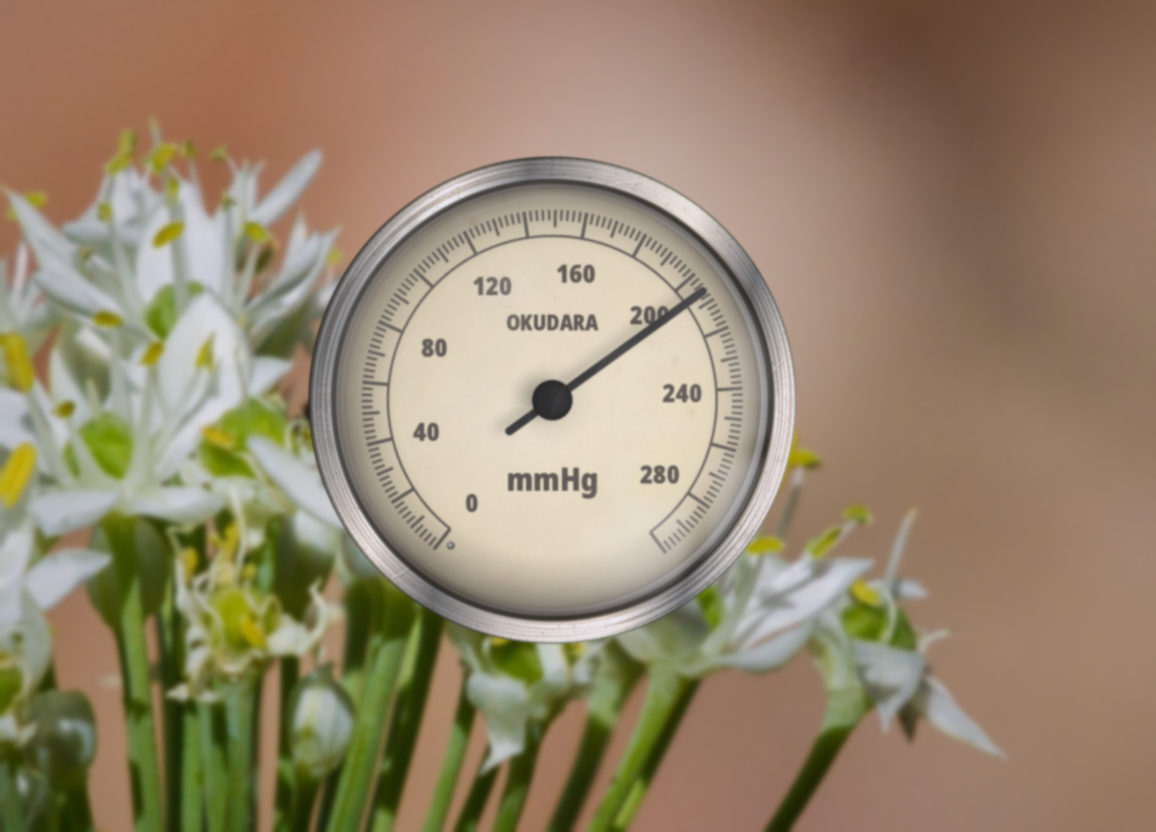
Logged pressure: 206 mmHg
